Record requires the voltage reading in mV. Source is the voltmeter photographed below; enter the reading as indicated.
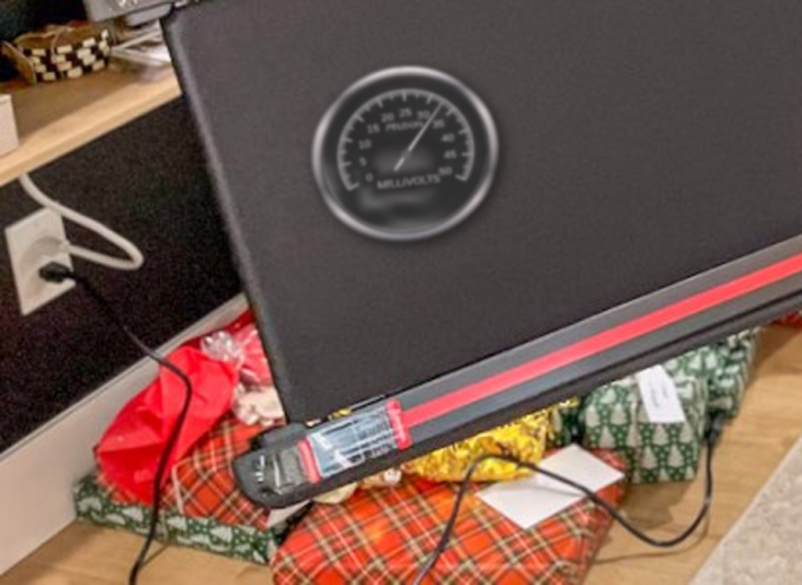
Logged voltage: 32.5 mV
